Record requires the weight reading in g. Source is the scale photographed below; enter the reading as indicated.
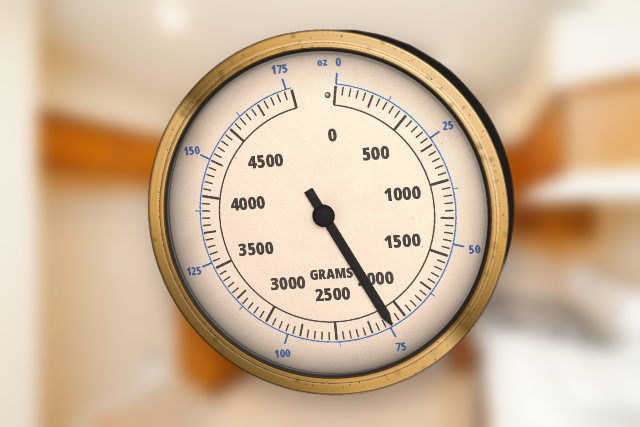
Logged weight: 2100 g
